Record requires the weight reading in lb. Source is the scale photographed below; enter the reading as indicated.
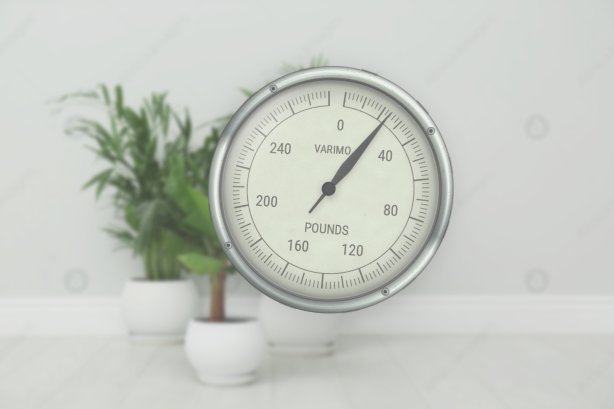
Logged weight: 24 lb
